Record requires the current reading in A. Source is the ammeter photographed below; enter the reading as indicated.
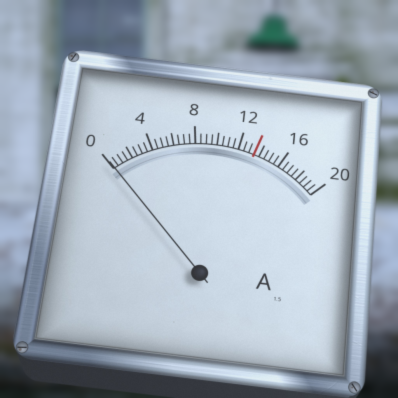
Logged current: 0 A
